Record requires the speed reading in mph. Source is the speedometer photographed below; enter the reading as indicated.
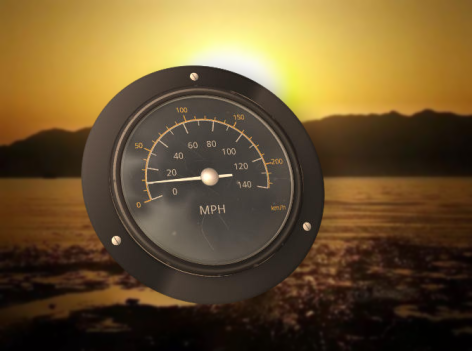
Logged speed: 10 mph
